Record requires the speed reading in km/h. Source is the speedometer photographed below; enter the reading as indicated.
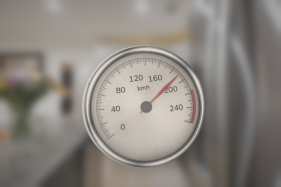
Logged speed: 190 km/h
